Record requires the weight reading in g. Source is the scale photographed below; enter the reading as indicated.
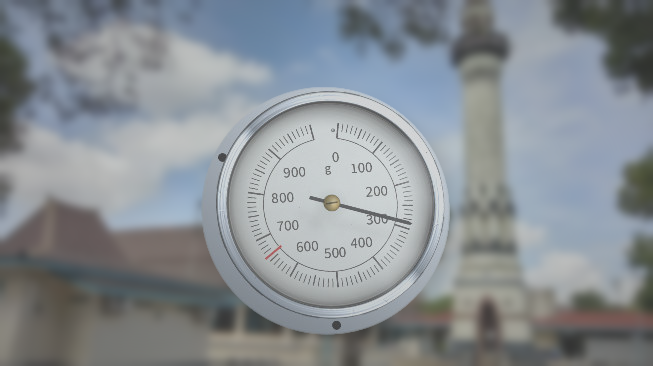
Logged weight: 290 g
